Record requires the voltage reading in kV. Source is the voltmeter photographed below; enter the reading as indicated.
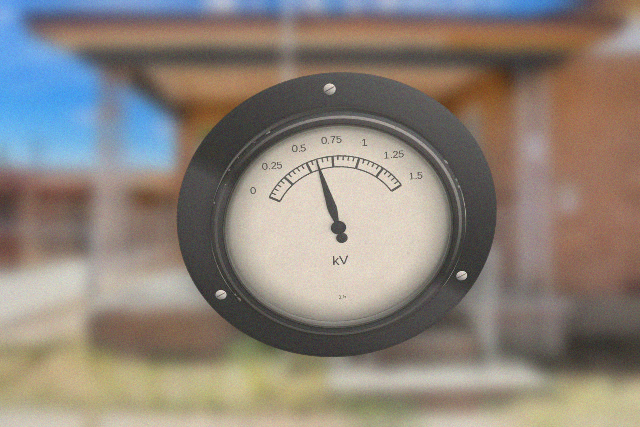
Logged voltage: 0.6 kV
